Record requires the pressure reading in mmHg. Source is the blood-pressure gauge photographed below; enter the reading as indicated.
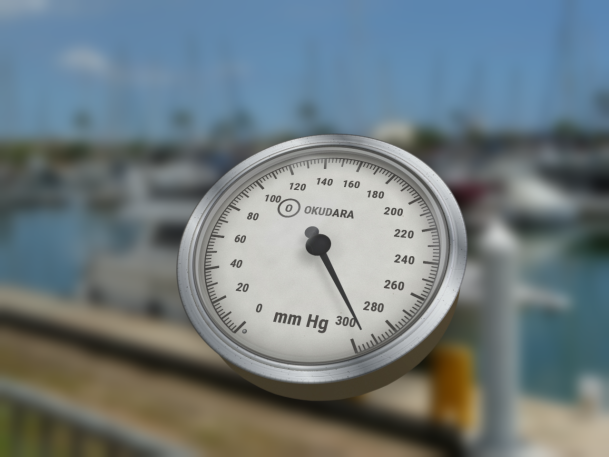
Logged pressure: 294 mmHg
